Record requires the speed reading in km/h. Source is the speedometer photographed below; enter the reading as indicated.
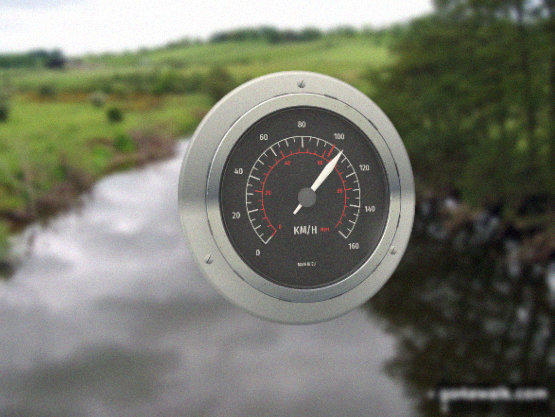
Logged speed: 105 km/h
